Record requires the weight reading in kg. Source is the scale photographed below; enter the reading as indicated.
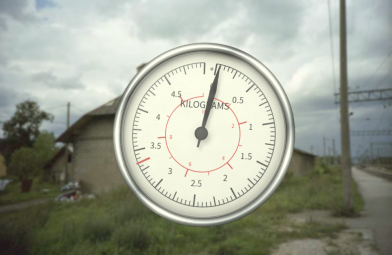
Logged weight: 0.05 kg
